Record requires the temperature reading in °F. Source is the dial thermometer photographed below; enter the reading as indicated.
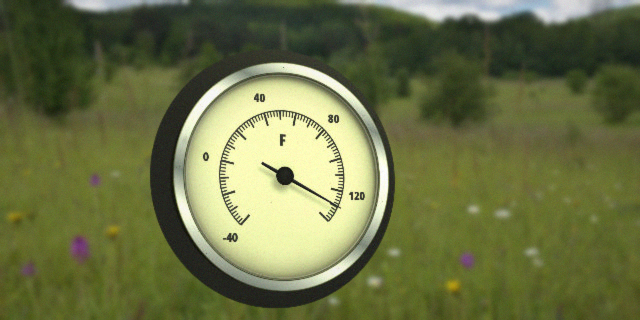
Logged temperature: 130 °F
